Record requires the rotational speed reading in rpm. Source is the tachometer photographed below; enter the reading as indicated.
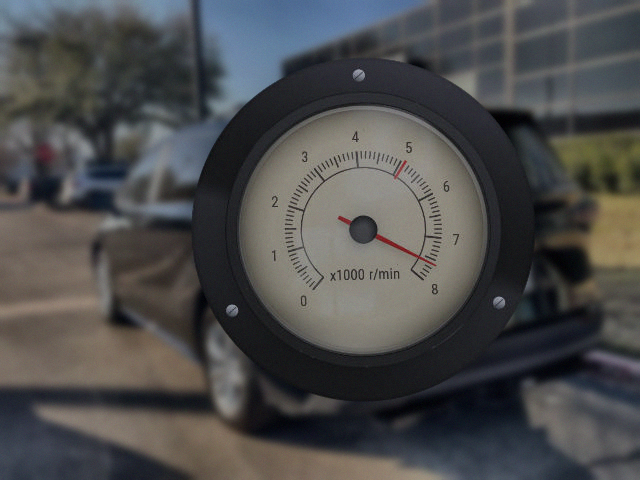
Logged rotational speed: 7600 rpm
